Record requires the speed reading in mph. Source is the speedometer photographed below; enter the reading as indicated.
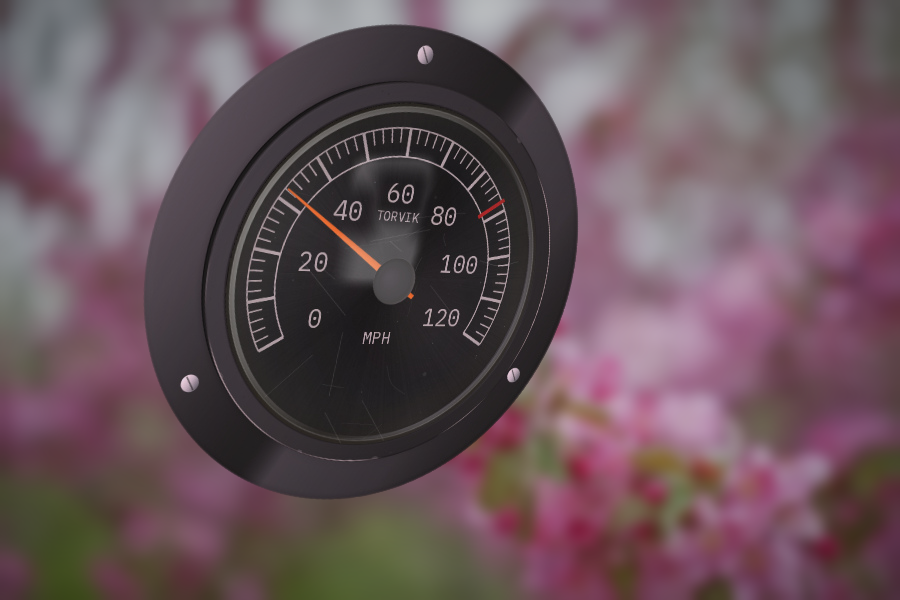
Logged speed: 32 mph
